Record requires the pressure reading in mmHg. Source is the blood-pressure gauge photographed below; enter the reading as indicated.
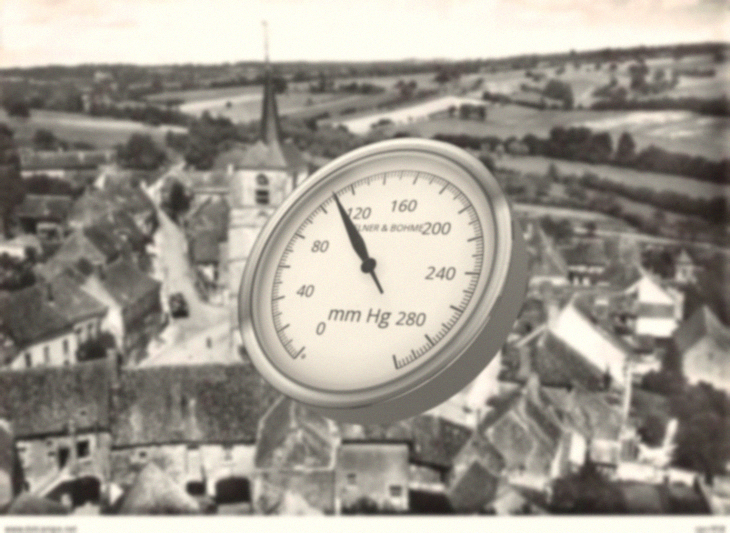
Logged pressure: 110 mmHg
